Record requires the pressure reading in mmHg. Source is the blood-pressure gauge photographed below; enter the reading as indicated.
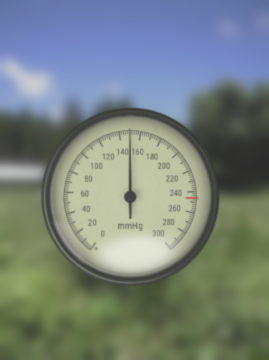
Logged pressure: 150 mmHg
